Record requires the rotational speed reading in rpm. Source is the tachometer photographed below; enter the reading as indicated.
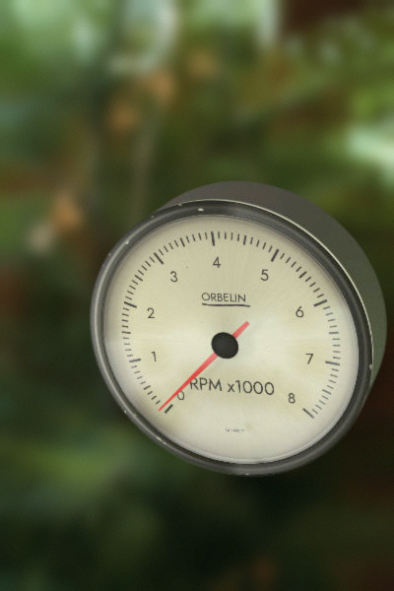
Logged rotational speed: 100 rpm
